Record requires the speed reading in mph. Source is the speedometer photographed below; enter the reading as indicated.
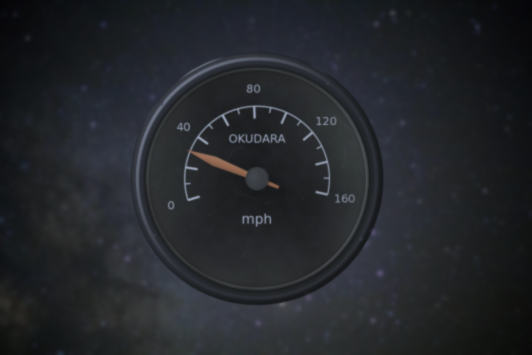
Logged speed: 30 mph
